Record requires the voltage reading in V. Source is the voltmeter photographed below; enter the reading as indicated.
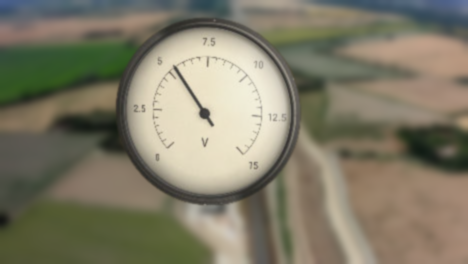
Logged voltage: 5.5 V
